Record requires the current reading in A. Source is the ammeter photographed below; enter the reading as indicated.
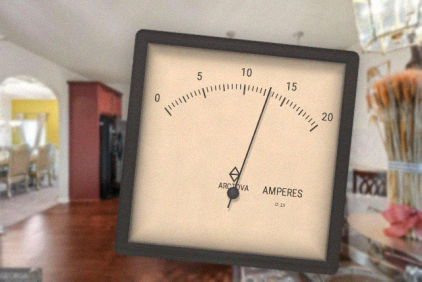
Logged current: 13 A
